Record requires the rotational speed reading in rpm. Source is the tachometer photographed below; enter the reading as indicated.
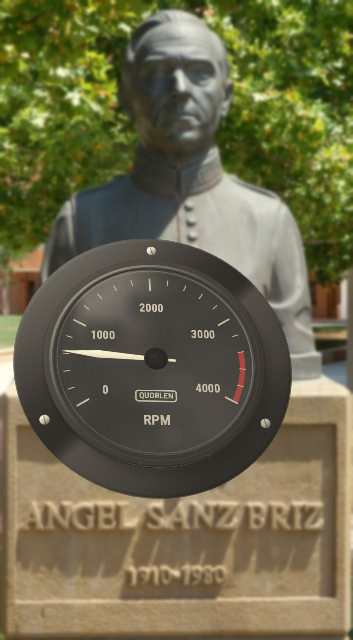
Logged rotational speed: 600 rpm
